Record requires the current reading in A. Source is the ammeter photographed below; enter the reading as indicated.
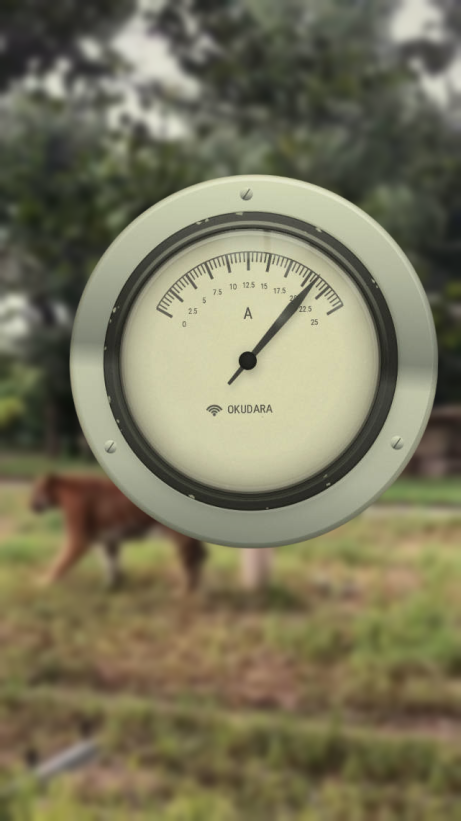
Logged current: 21 A
